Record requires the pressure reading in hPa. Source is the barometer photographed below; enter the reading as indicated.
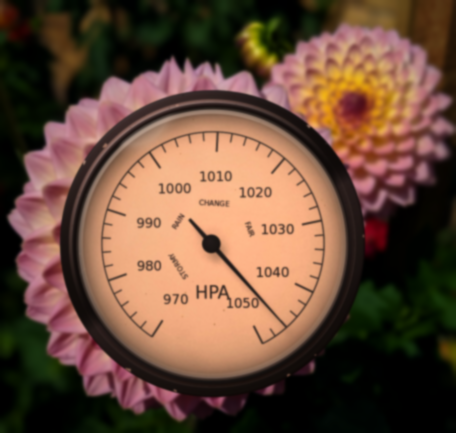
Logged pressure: 1046 hPa
